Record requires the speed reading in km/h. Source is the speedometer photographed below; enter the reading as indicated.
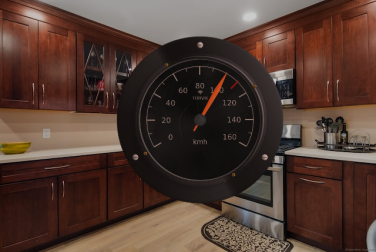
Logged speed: 100 km/h
